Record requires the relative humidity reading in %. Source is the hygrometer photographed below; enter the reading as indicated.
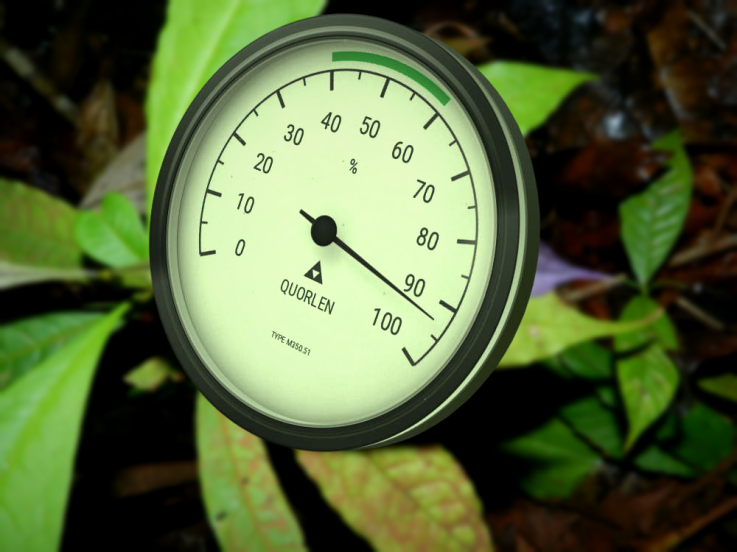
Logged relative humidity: 92.5 %
